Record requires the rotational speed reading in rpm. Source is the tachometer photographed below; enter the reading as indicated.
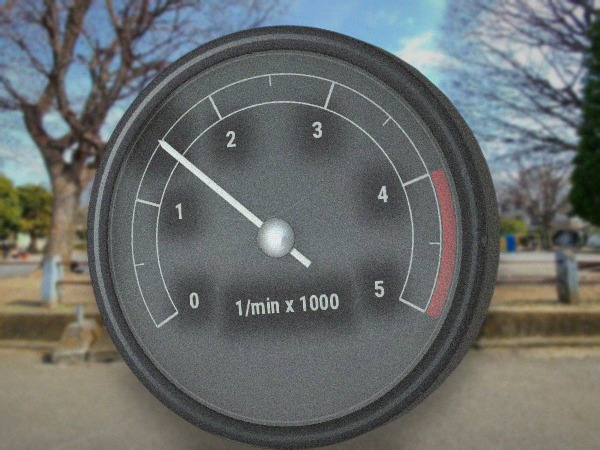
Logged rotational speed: 1500 rpm
